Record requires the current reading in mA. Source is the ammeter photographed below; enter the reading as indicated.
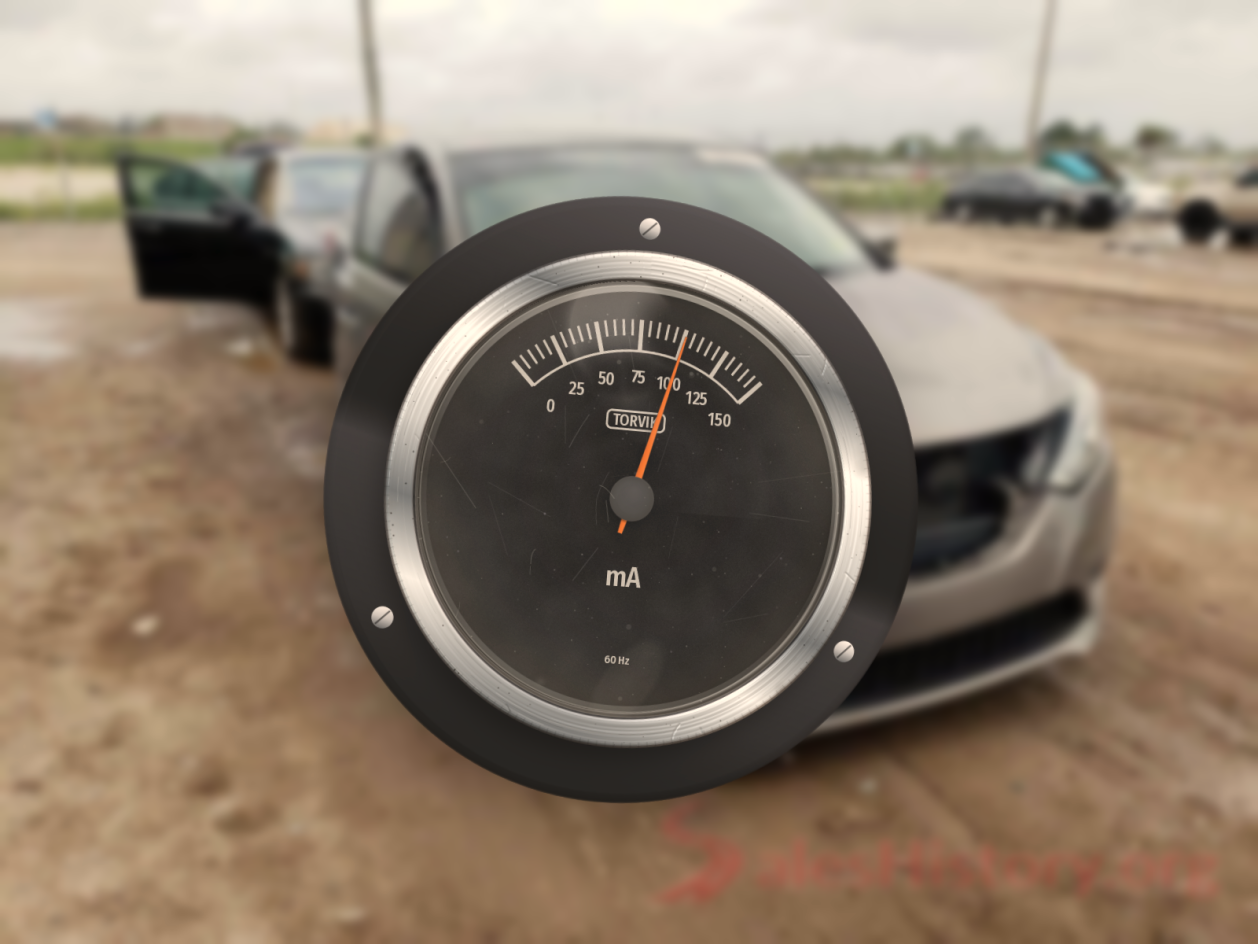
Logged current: 100 mA
